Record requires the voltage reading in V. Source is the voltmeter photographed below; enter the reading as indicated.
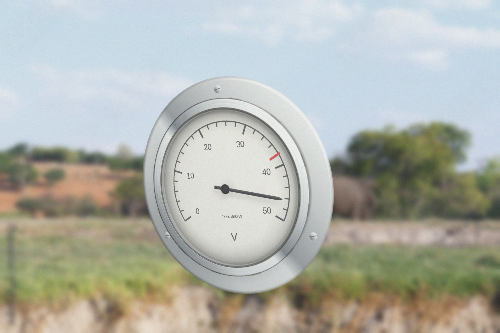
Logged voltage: 46 V
